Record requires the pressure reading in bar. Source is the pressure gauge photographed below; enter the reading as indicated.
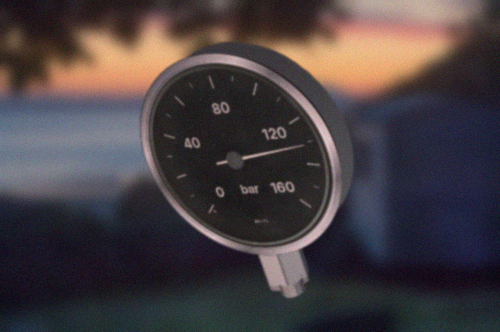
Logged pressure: 130 bar
